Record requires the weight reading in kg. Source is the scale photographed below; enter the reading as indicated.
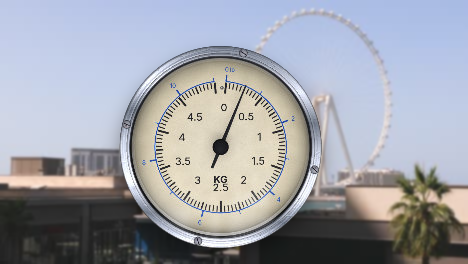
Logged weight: 0.25 kg
